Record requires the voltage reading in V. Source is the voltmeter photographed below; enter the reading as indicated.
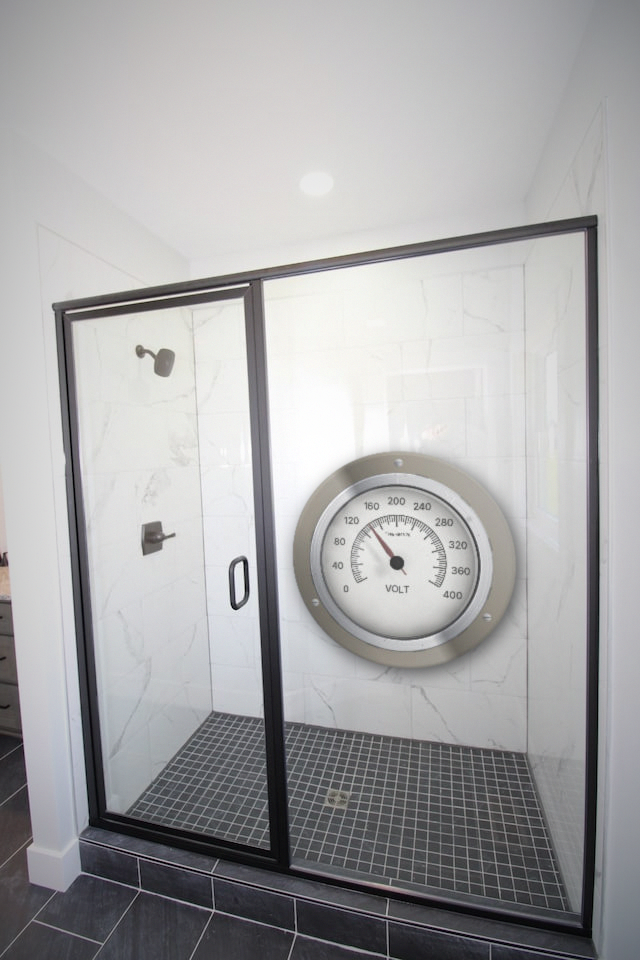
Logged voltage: 140 V
